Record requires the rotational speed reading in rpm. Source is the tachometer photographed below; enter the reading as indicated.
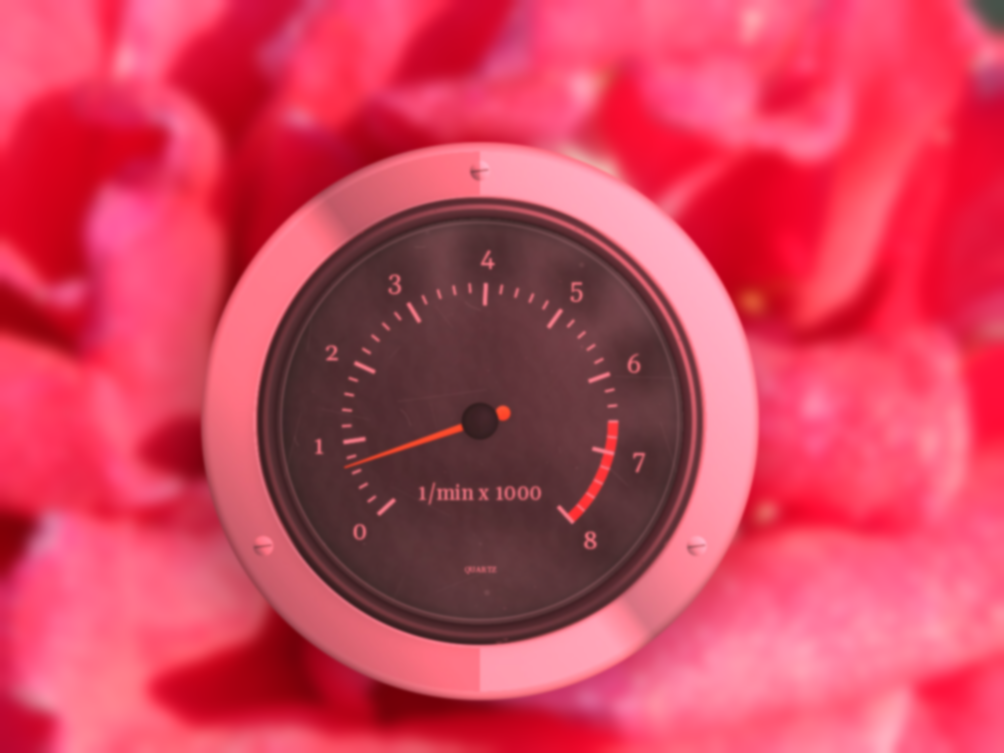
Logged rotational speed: 700 rpm
